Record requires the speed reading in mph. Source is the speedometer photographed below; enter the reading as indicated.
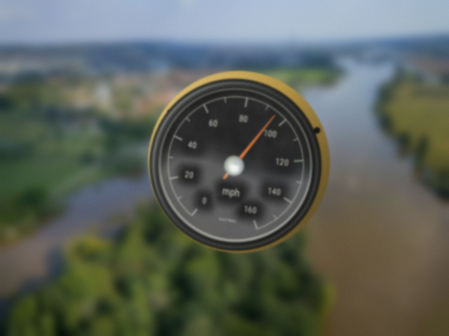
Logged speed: 95 mph
